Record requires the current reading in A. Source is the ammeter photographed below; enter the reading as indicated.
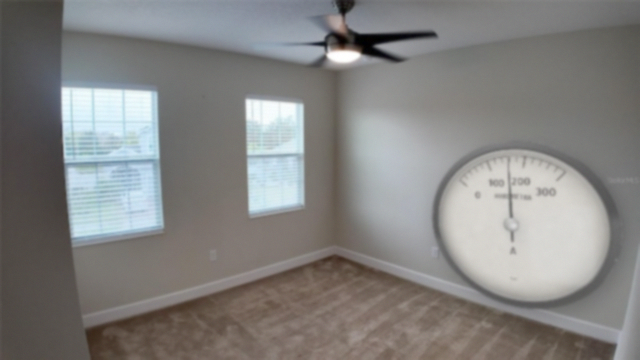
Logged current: 160 A
